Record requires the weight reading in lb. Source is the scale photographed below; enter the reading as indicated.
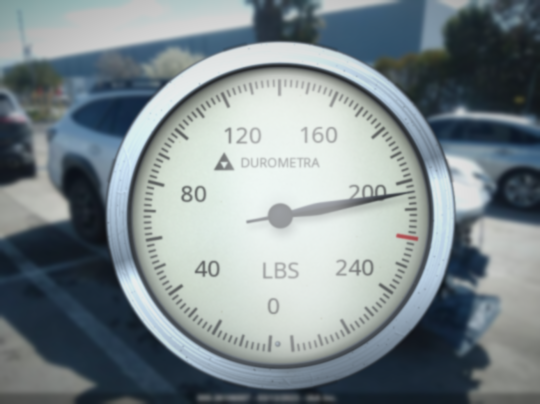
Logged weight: 204 lb
